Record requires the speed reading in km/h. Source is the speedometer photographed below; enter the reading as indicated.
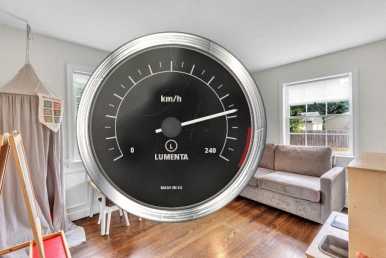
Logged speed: 195 km/h
